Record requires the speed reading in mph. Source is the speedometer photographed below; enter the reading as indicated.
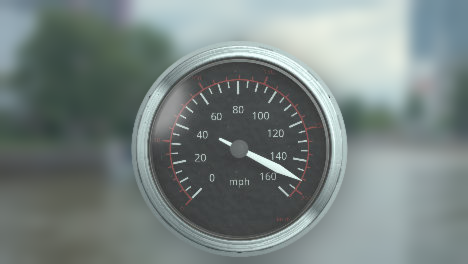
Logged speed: 150 mph
